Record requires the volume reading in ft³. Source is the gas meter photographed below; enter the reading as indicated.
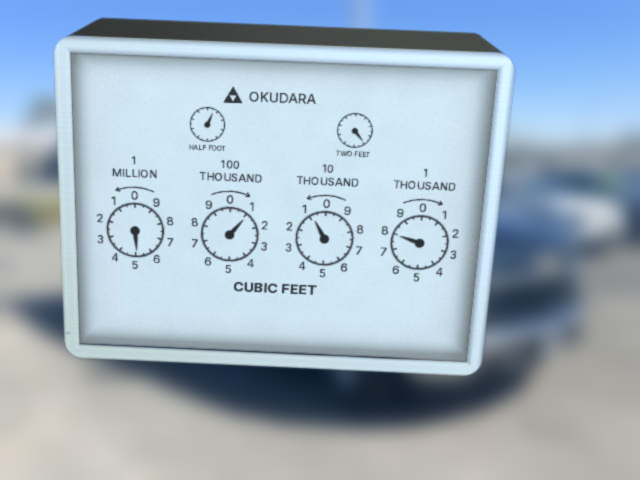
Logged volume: 510800 ft³
